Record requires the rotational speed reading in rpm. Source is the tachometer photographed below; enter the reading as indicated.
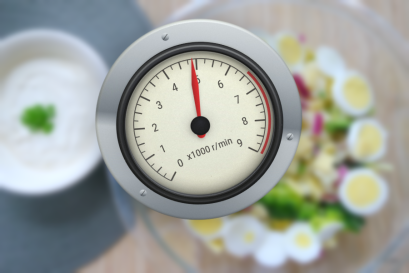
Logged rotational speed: 4875 rpm
